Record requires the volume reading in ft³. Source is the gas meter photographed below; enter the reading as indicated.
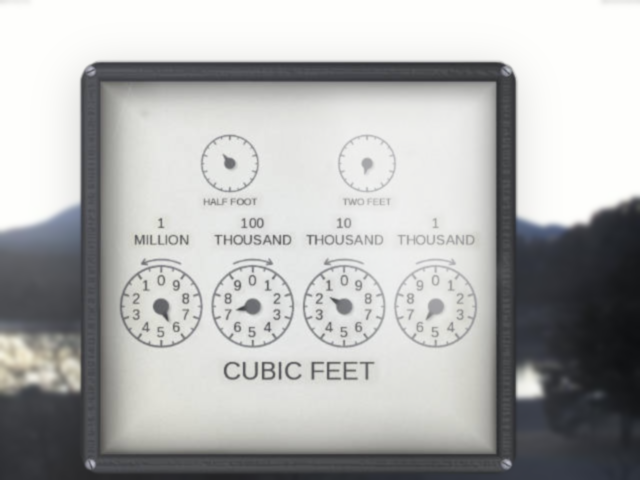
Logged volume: 571600 ft³
